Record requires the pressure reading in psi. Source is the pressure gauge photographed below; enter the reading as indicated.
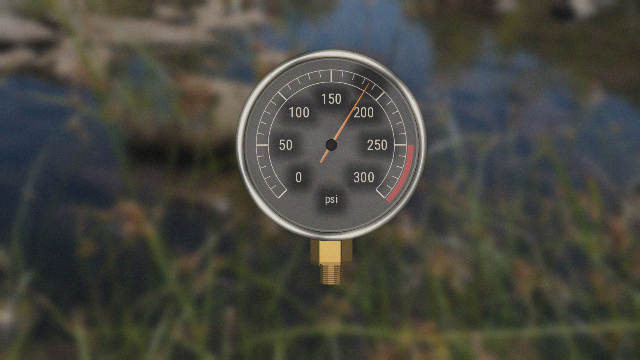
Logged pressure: 185 psi
